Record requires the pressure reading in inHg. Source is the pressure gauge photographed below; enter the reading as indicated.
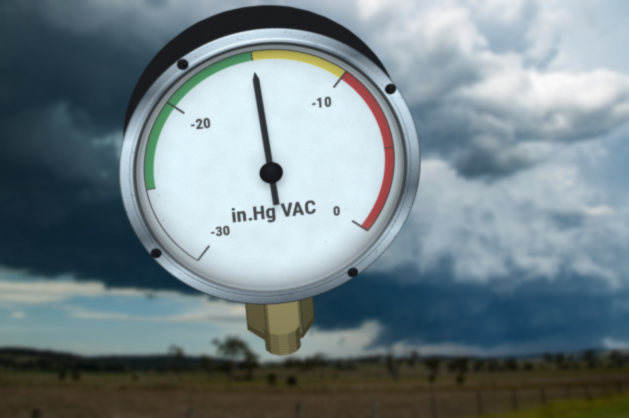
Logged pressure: -15 inHg
